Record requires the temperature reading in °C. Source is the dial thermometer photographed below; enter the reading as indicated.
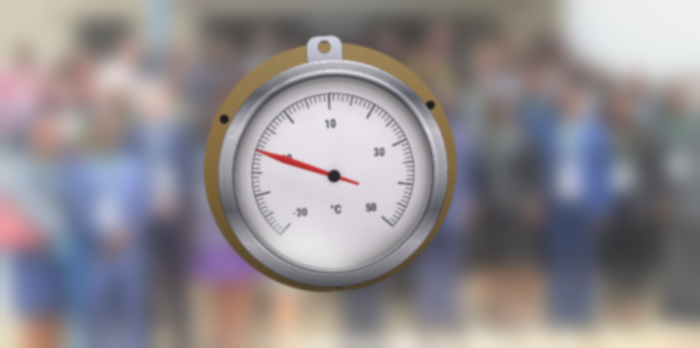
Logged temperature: -10 °C
